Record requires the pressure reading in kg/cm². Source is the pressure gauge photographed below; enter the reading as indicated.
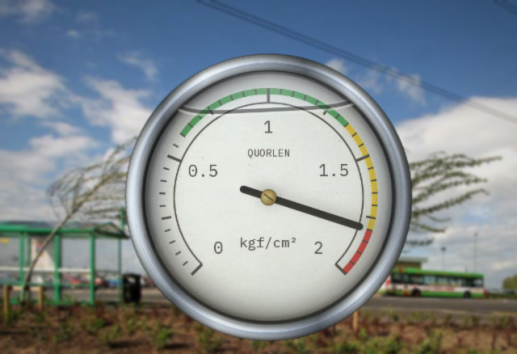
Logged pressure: 1.8 kg/cm²
